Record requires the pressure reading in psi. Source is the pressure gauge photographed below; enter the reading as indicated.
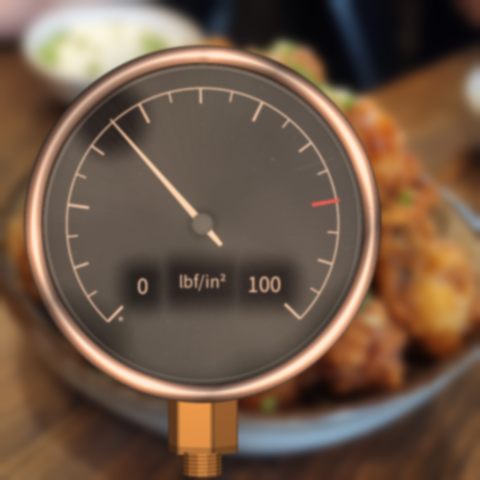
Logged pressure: 35 psi
